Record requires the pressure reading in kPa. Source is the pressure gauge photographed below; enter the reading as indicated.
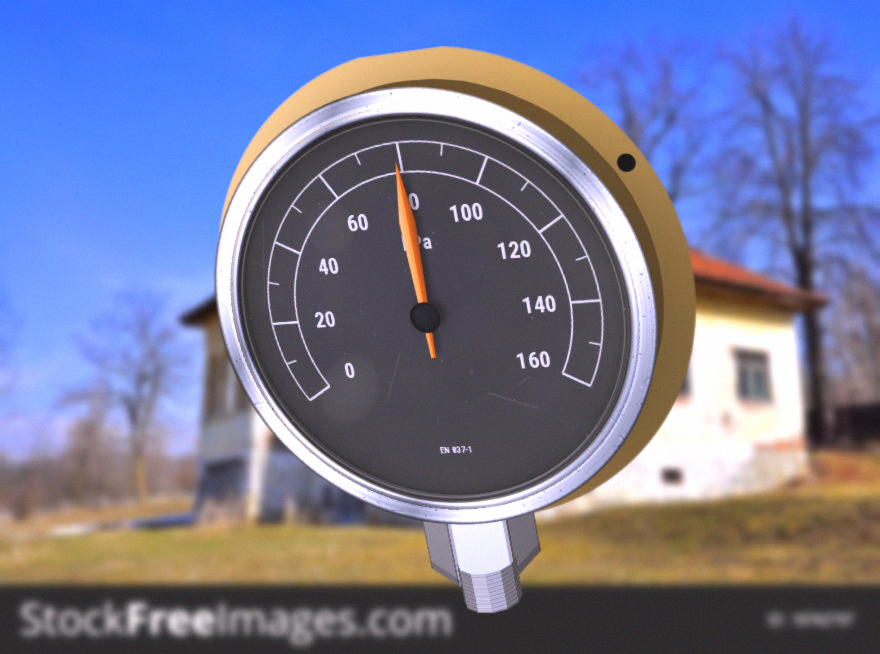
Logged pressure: 80 kPa
